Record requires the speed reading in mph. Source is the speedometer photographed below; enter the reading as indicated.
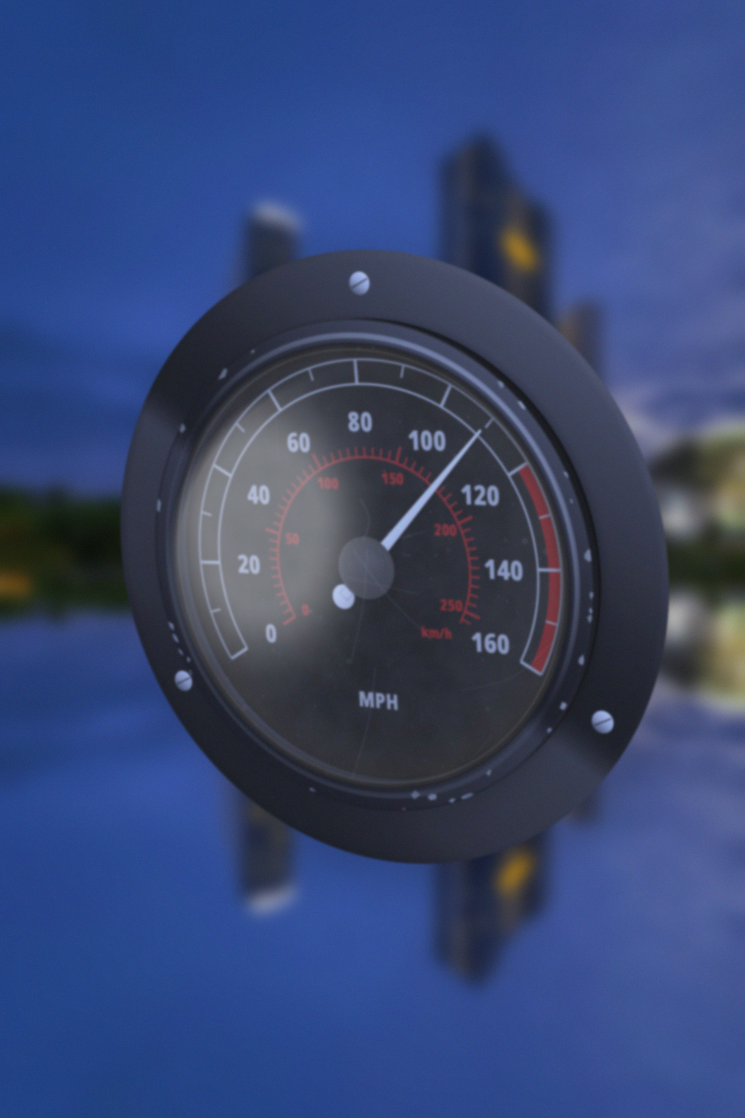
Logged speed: 110 mph
